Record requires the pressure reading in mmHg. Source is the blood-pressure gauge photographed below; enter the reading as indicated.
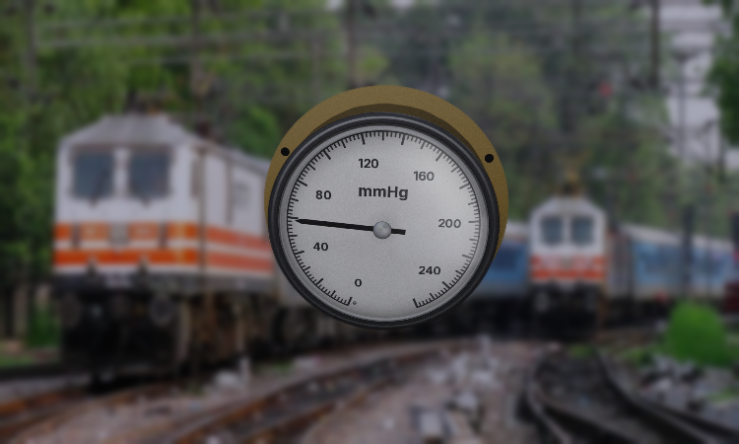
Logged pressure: 60 mmHg
